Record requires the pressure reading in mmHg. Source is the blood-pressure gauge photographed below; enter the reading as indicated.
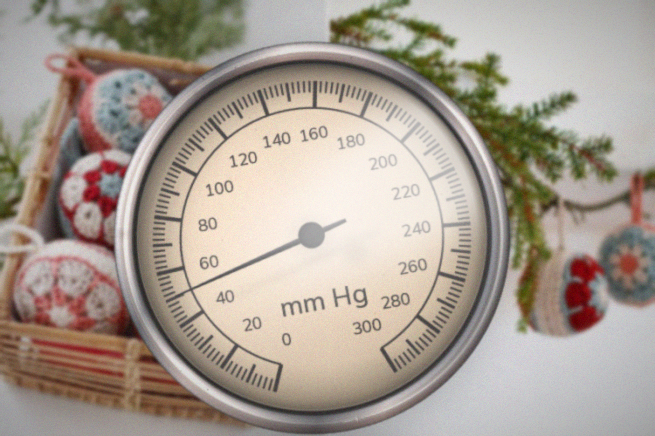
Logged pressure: 50 mmHg
